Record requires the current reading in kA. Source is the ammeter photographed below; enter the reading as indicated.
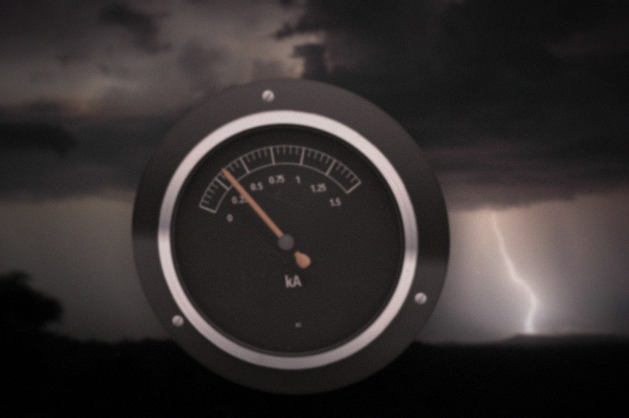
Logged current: 0.35 kA
